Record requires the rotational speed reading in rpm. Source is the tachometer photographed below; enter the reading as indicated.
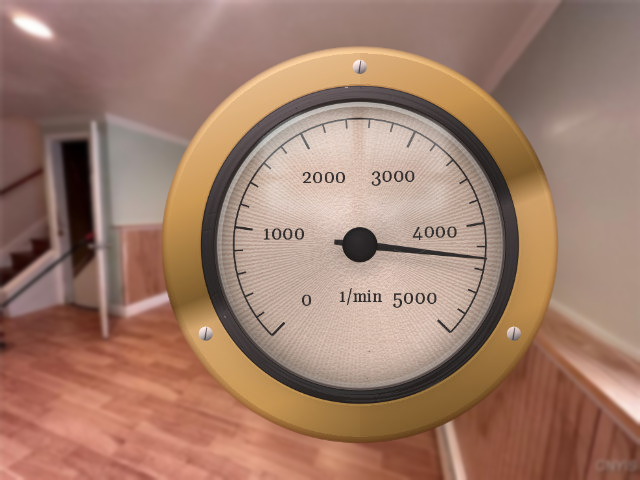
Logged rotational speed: 4300 rpm
